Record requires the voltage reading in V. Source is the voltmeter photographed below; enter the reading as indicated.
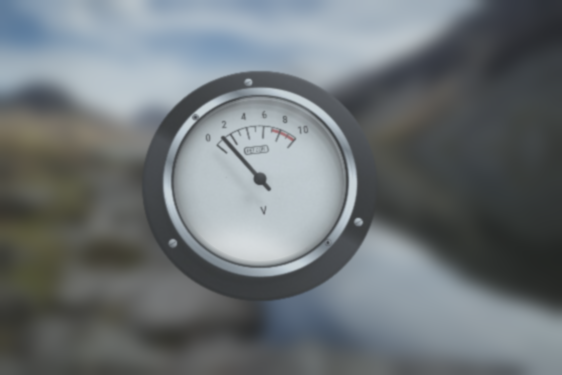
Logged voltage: 1 V
